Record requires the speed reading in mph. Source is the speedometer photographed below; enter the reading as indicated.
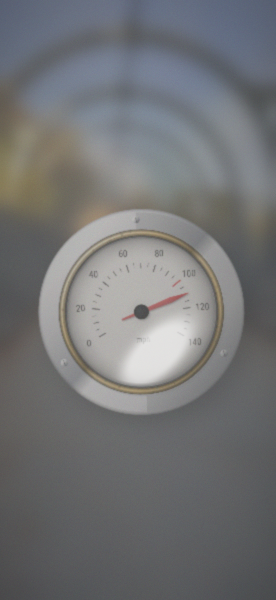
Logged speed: 110 mph
